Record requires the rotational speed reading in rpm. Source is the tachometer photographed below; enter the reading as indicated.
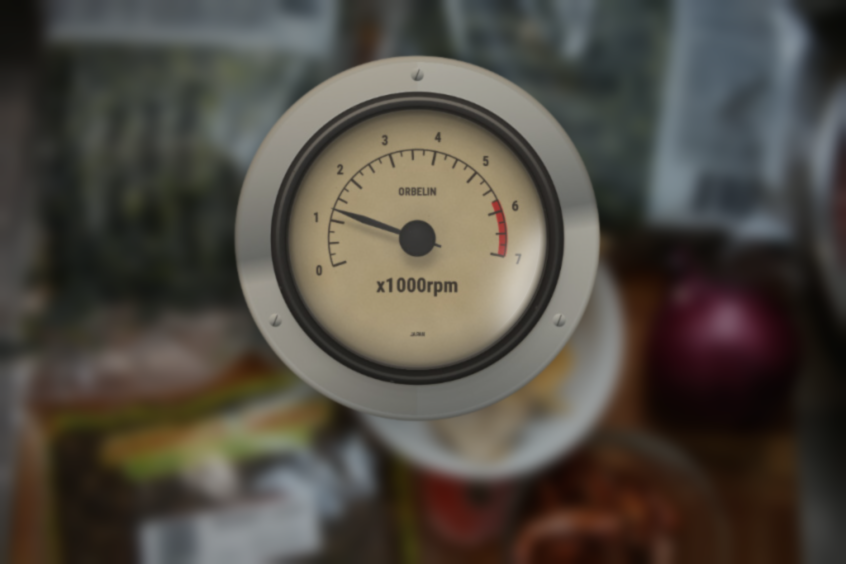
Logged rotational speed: 1250 rpm
